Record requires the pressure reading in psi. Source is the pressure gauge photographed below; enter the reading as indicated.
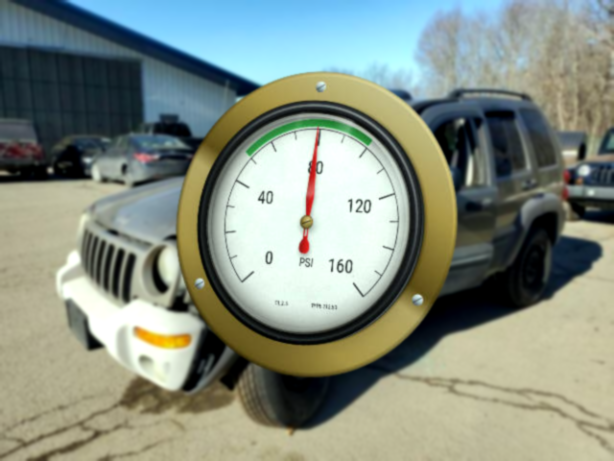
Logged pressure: 80 psi
